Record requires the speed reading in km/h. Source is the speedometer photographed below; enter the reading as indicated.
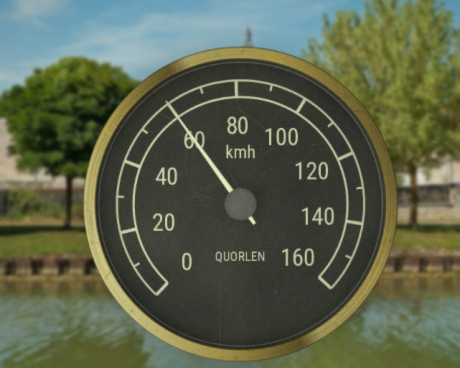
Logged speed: 60 km/h
